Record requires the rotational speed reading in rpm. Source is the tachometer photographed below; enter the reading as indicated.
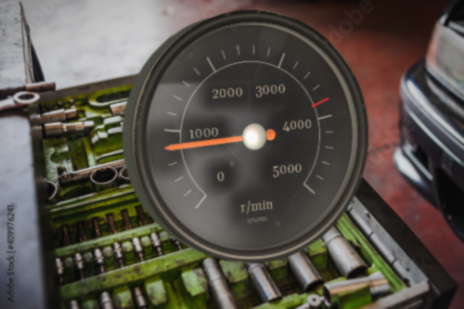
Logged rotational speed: 800 rpm
